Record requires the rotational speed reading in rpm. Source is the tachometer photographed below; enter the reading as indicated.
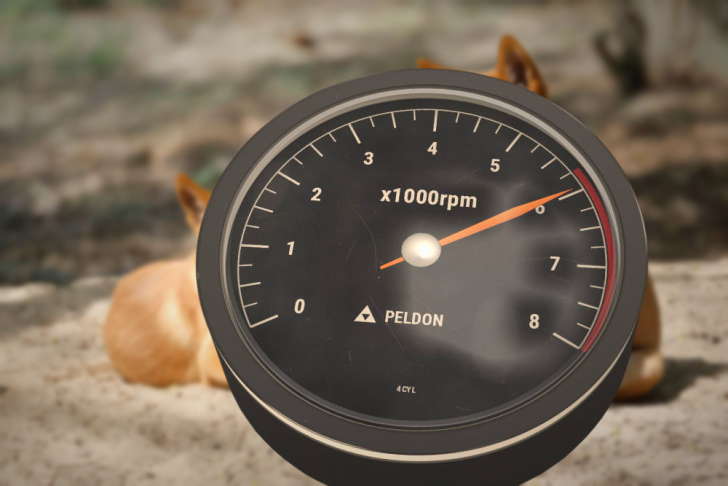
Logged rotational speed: 6000 rpm
